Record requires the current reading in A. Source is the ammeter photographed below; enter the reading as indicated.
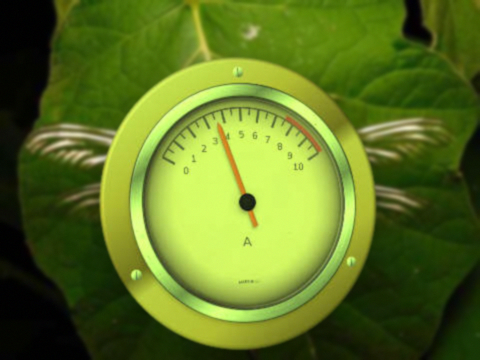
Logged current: 3.5 A
